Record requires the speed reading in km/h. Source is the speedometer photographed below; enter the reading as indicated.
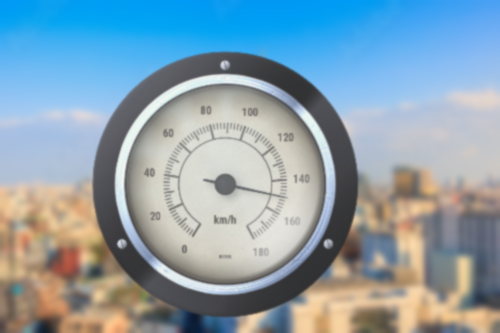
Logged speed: 150 km/h
